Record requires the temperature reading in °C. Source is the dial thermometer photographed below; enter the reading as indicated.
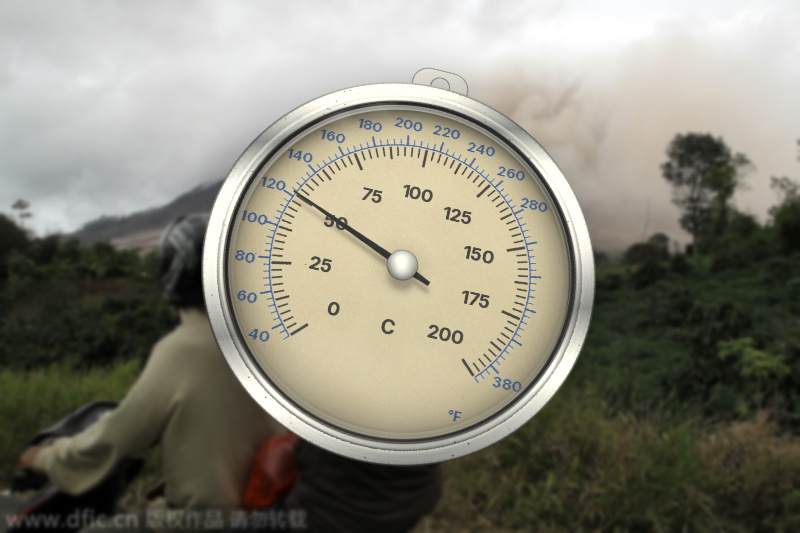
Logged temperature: 50 °C
